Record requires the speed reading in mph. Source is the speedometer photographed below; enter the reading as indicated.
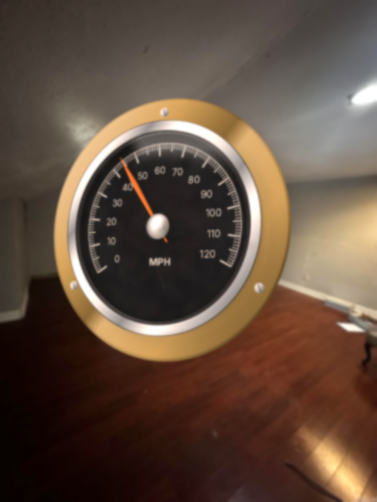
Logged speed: 45 mph
